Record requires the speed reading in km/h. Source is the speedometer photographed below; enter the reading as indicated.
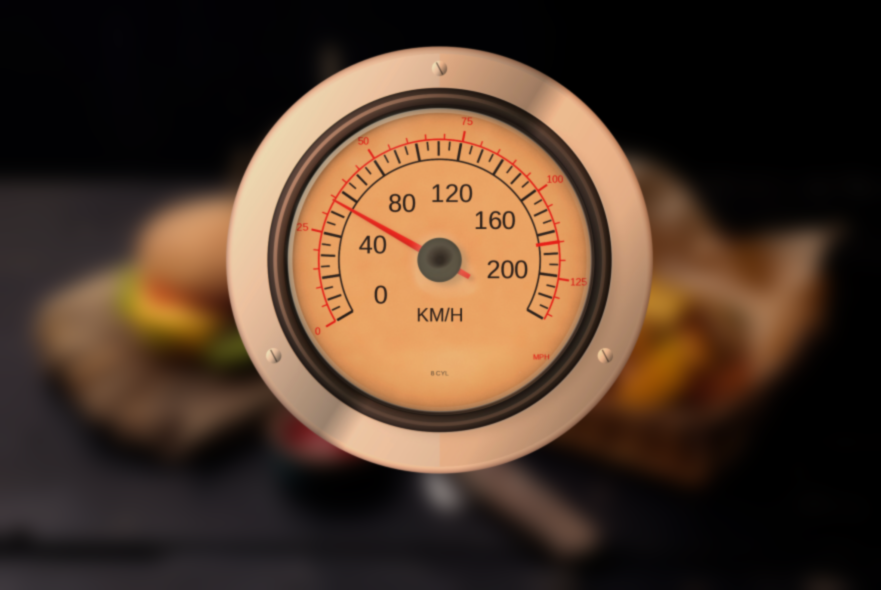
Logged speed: 55 km/h
